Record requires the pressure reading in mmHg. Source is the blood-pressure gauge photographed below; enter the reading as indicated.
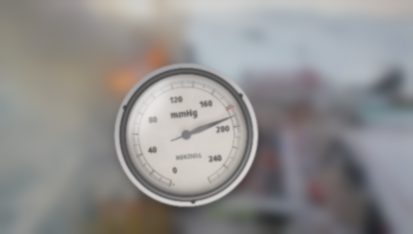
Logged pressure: 190 mmHg
